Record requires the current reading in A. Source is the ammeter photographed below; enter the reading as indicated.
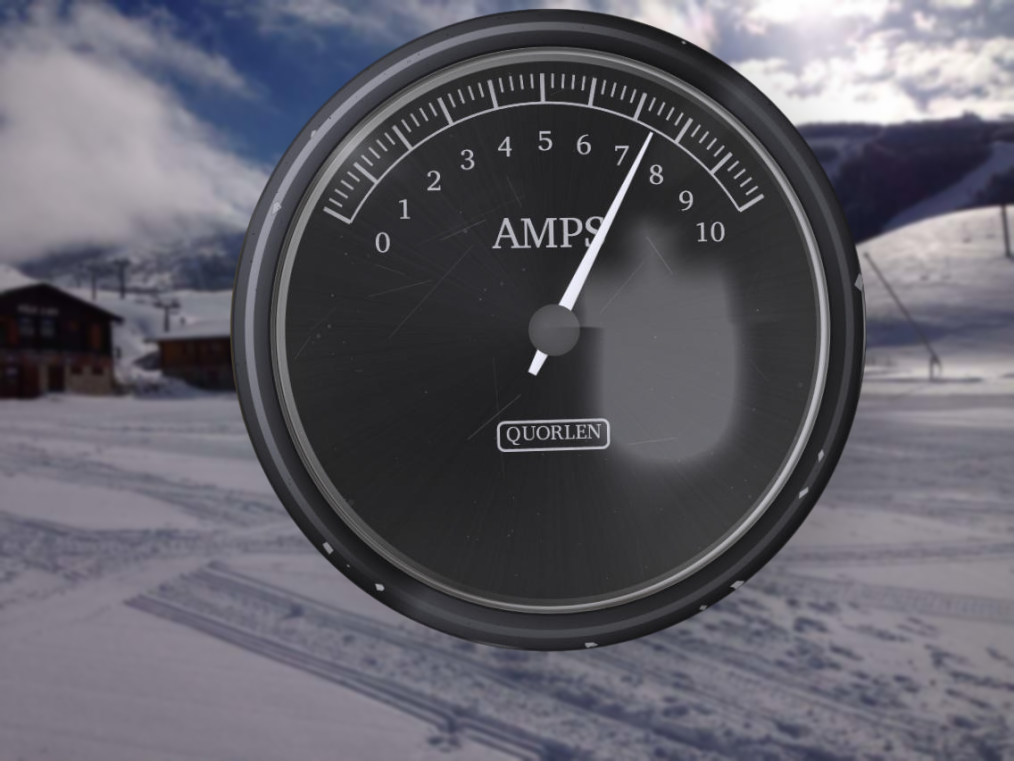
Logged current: 7.4 A
